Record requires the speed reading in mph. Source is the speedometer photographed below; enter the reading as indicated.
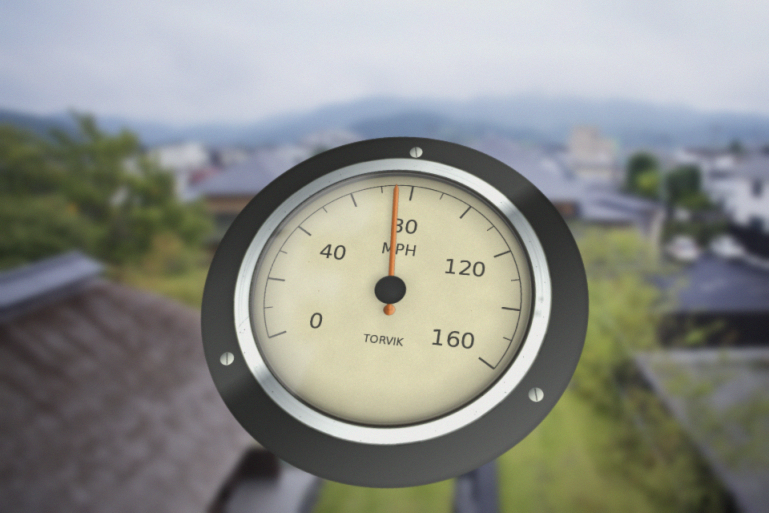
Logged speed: 75 mph
